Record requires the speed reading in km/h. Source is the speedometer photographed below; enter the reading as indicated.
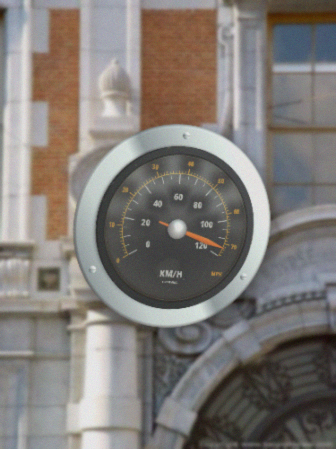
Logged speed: 115 km/h
